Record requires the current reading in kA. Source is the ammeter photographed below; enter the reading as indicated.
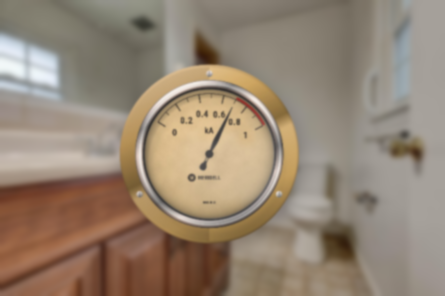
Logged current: 0.7 kA
